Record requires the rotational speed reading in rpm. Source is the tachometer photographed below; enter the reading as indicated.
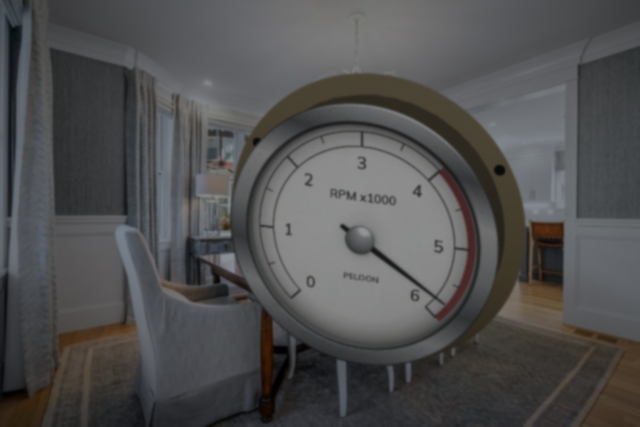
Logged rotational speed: 5750 rpm
